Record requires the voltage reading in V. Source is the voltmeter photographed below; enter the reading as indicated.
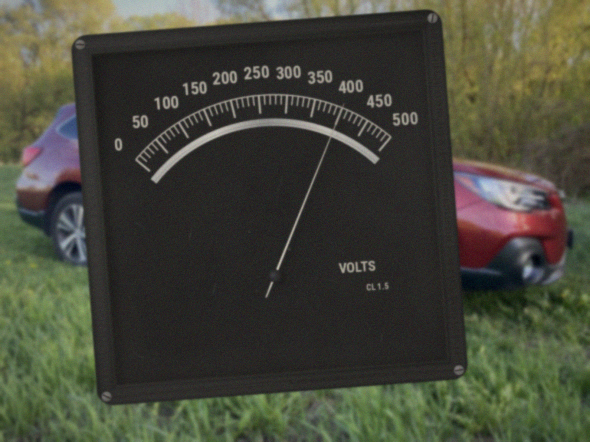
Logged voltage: 400 V
